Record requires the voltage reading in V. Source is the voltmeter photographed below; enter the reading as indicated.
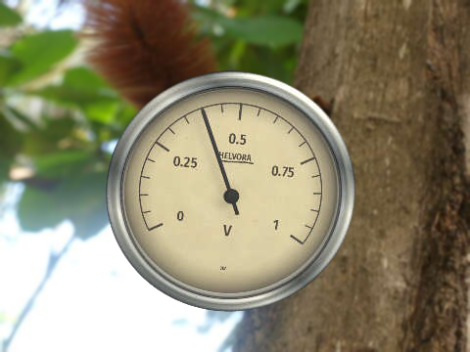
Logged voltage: 0.4 V
